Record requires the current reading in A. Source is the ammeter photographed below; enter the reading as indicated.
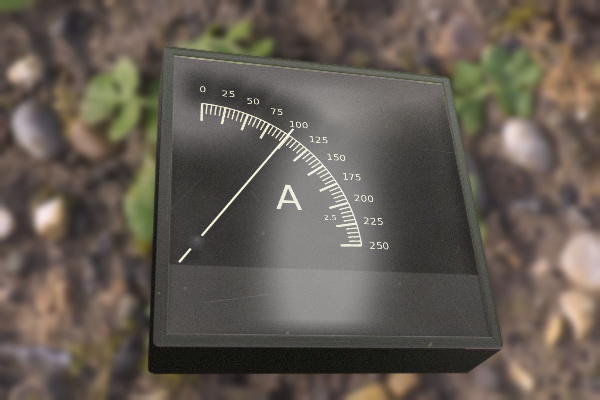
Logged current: 100 A
